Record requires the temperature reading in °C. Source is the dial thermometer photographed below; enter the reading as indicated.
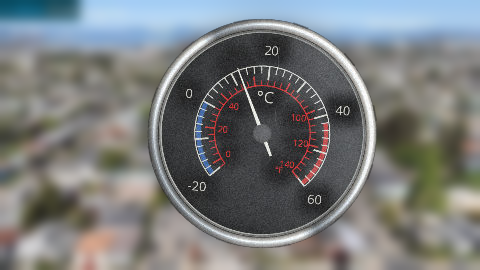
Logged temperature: 12 °C
